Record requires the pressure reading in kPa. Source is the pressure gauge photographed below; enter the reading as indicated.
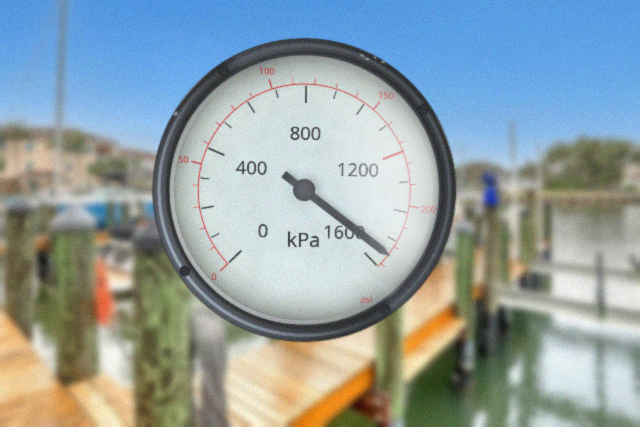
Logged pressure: 1550 kPa
